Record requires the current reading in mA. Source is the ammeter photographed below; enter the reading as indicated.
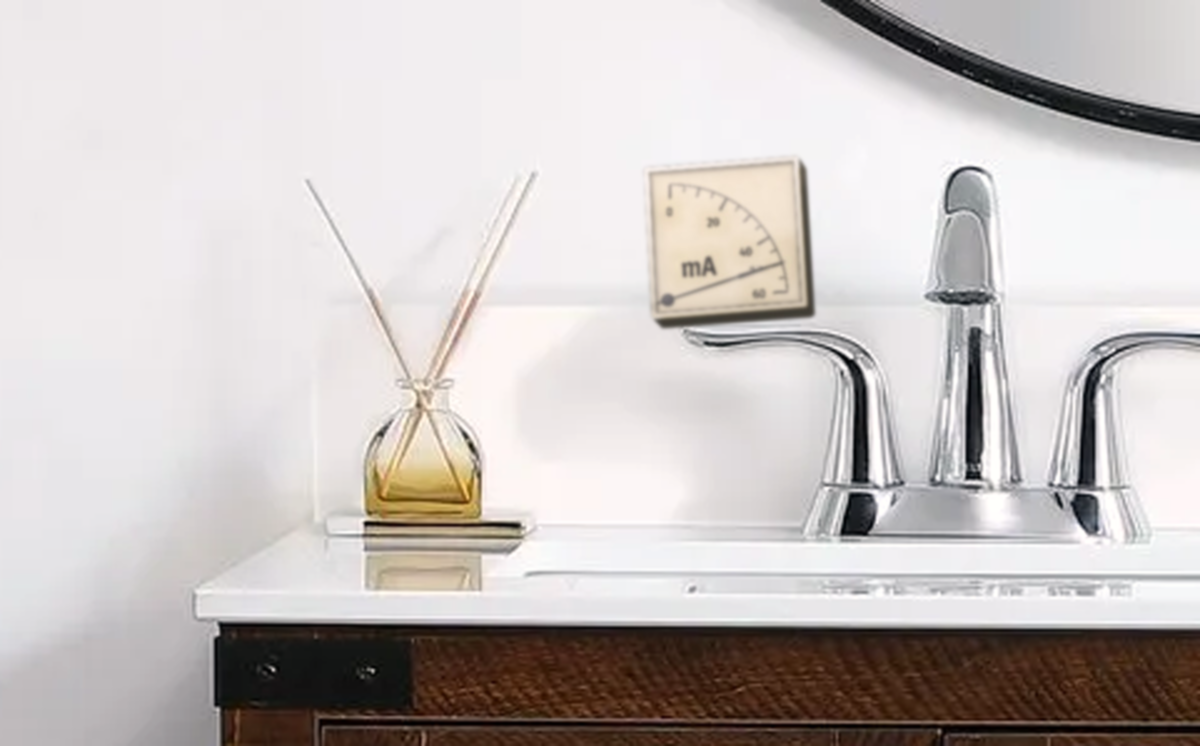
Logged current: 50 mA
